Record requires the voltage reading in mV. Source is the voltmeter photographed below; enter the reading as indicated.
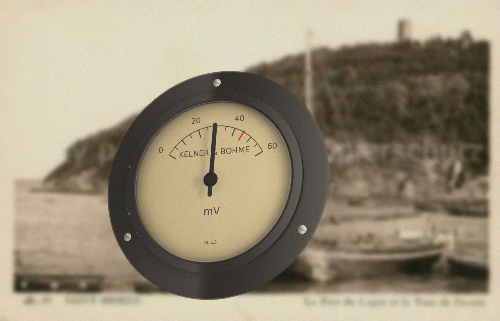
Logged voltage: 30 mV
